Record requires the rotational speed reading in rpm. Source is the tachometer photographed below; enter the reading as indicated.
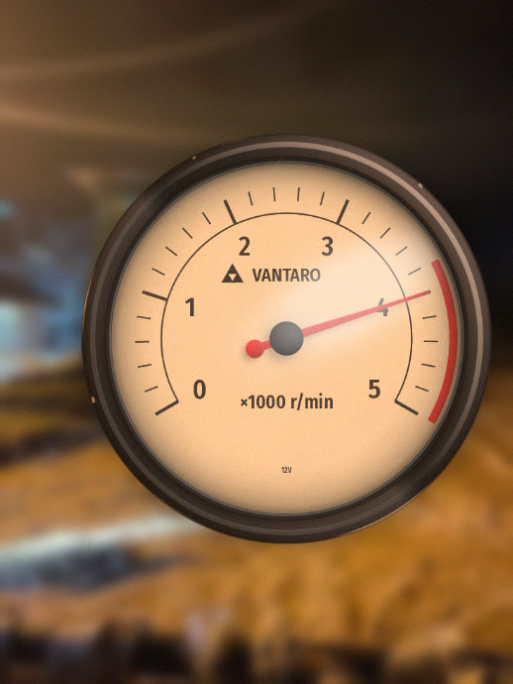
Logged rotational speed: 4000 rpm
